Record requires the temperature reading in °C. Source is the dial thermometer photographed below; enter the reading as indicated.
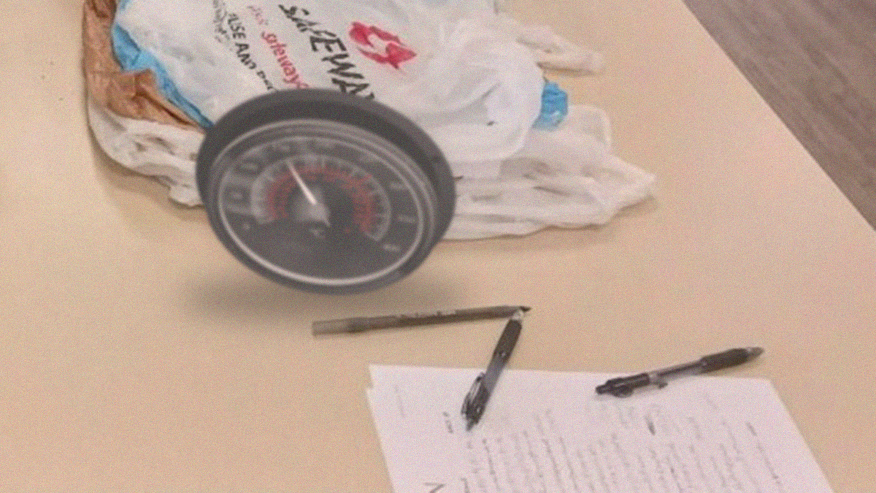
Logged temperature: 150 °C
